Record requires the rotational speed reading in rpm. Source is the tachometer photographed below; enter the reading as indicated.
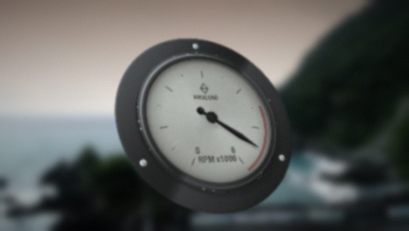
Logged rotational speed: 5500 rpm
